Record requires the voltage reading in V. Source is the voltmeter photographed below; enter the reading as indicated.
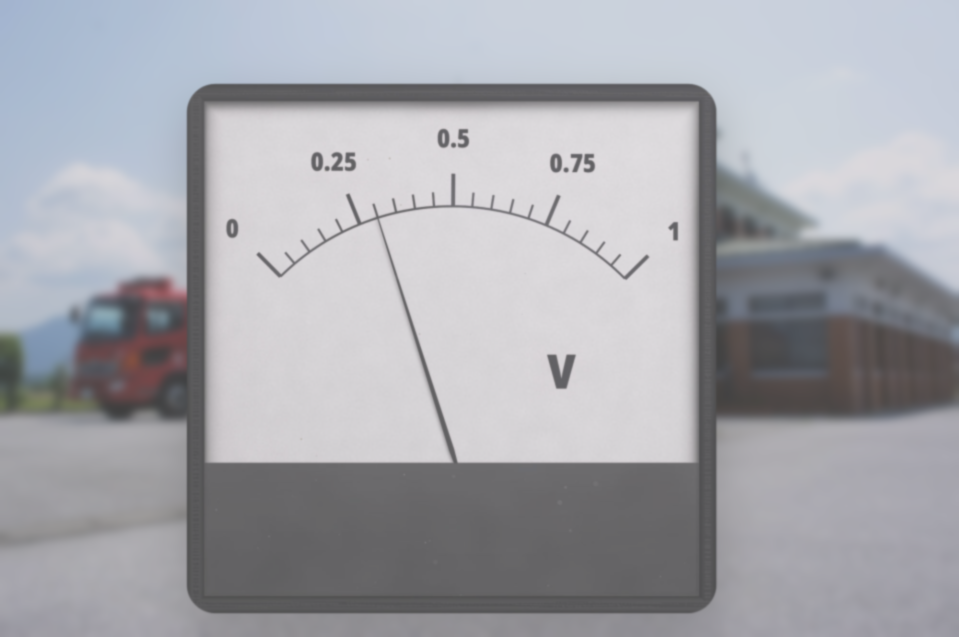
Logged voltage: 0.3 V
